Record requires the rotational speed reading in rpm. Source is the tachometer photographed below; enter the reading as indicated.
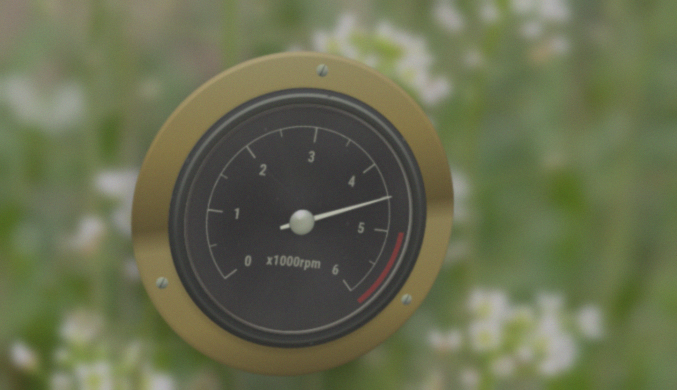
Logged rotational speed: 4500 rpm
